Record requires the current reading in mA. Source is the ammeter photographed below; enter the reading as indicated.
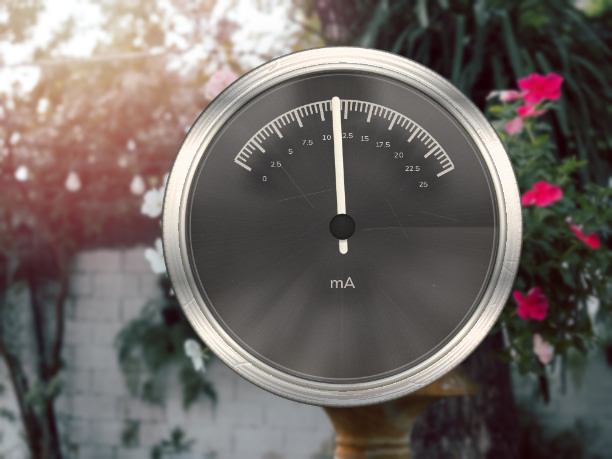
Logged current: 11.5 mA
